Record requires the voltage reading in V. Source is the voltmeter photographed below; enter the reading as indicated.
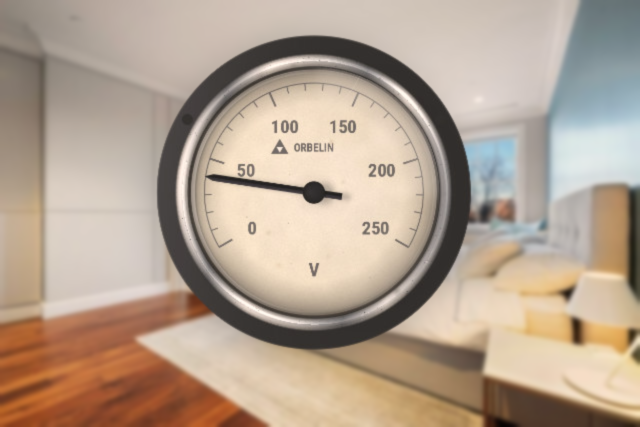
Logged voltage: 40 V
